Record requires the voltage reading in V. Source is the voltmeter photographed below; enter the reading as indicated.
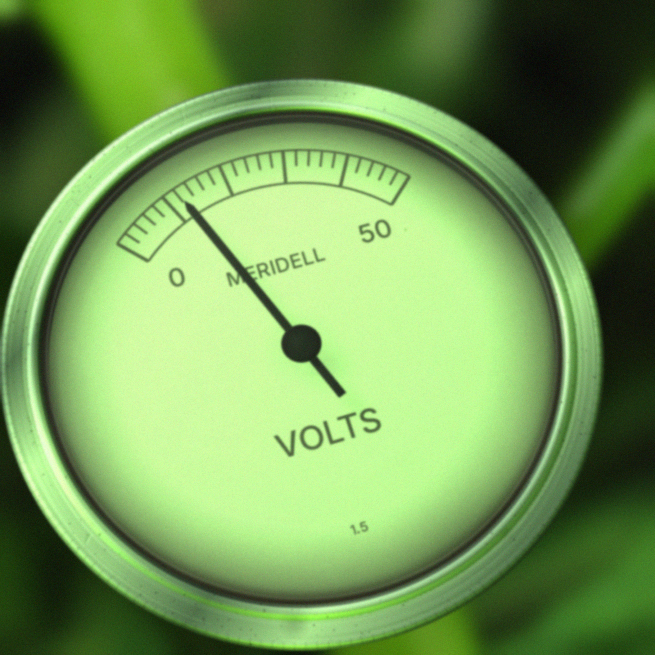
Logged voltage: 12 V
